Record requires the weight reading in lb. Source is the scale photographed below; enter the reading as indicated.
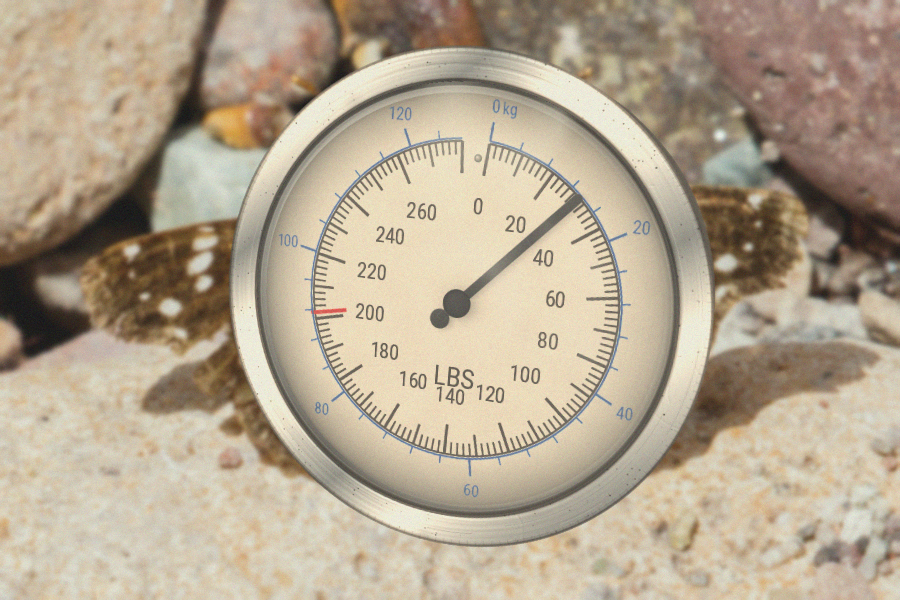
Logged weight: 30 lb
